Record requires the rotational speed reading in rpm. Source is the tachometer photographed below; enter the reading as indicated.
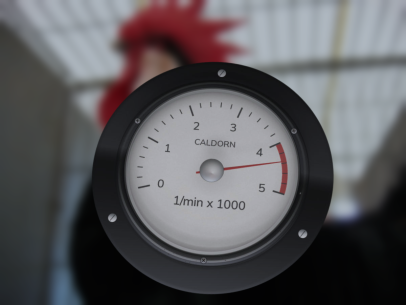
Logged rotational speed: 4400 rpm
